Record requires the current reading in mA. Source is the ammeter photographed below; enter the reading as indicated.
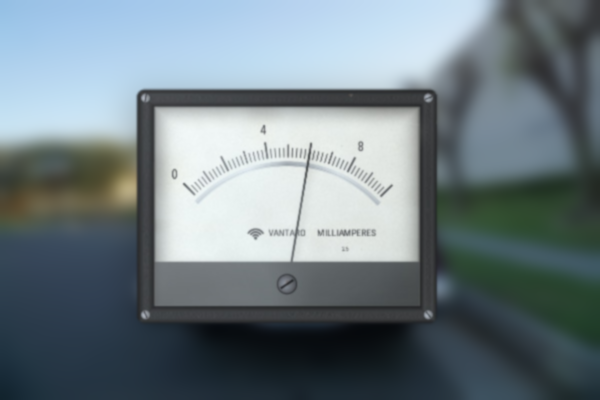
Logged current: 6 mA
